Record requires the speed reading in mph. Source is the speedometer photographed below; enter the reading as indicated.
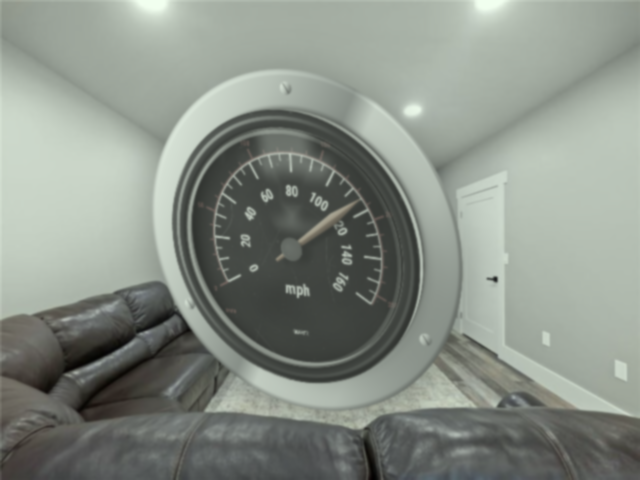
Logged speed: 115 mph
